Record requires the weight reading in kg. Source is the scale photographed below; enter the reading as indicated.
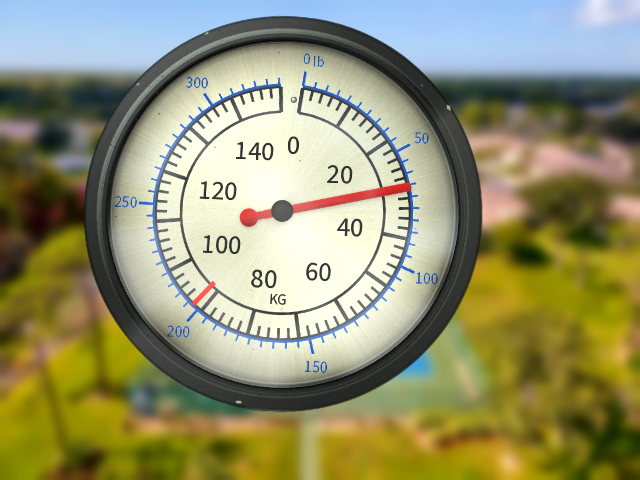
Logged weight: 30 kg
